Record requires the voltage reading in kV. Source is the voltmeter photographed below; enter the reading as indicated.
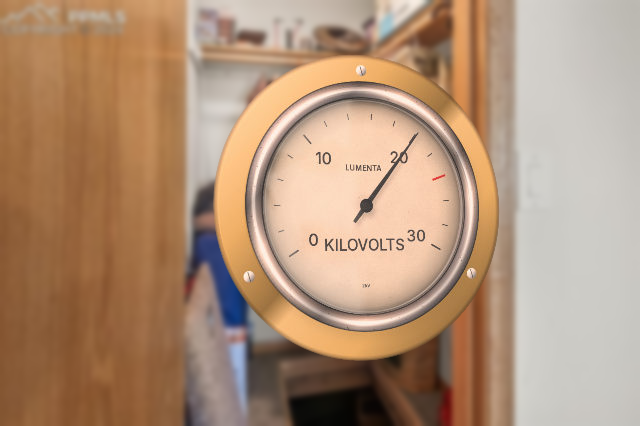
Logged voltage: 20 kV
